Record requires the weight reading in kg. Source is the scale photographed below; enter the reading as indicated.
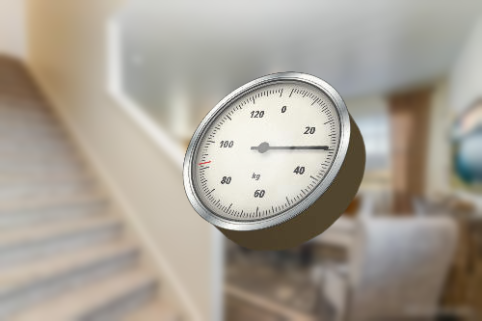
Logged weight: 30 kg
